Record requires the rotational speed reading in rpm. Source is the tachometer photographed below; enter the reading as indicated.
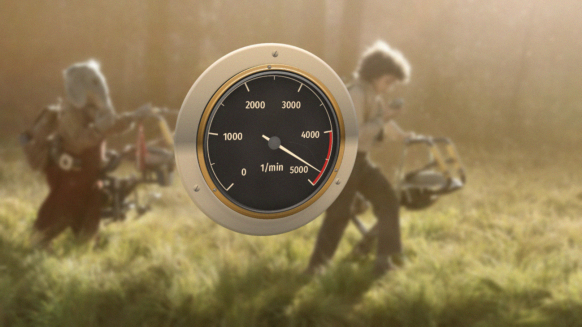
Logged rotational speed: 4750 rpm
